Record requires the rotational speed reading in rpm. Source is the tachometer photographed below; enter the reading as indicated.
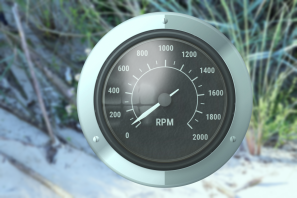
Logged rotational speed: 50 rpm
